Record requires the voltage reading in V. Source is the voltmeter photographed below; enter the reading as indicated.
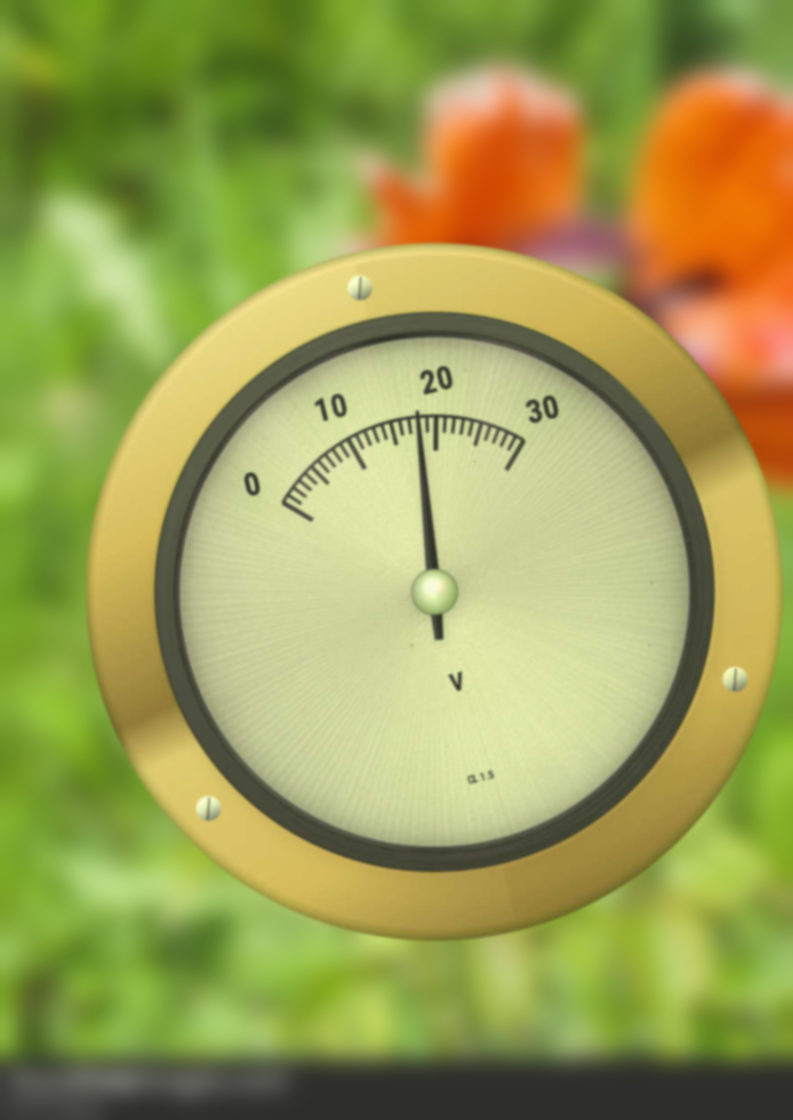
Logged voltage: 18 V
